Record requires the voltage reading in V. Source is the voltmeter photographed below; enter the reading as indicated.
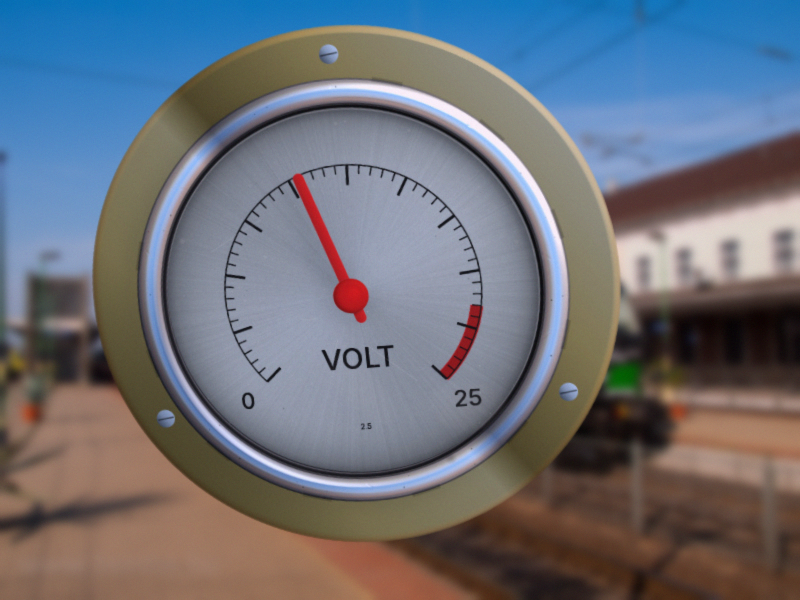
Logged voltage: 10.5 V
